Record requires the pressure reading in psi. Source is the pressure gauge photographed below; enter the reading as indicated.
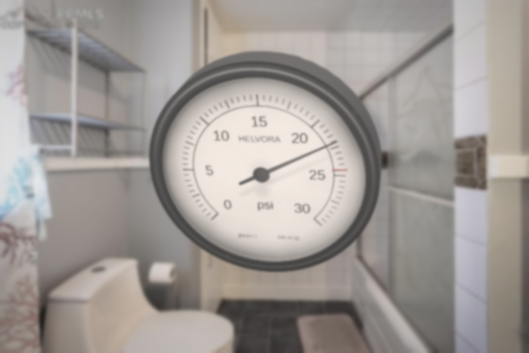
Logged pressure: 22 psi
